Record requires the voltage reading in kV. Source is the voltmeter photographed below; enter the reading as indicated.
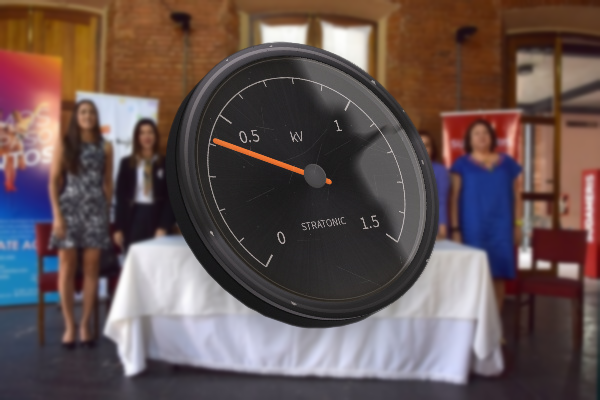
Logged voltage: 0.4 kV
